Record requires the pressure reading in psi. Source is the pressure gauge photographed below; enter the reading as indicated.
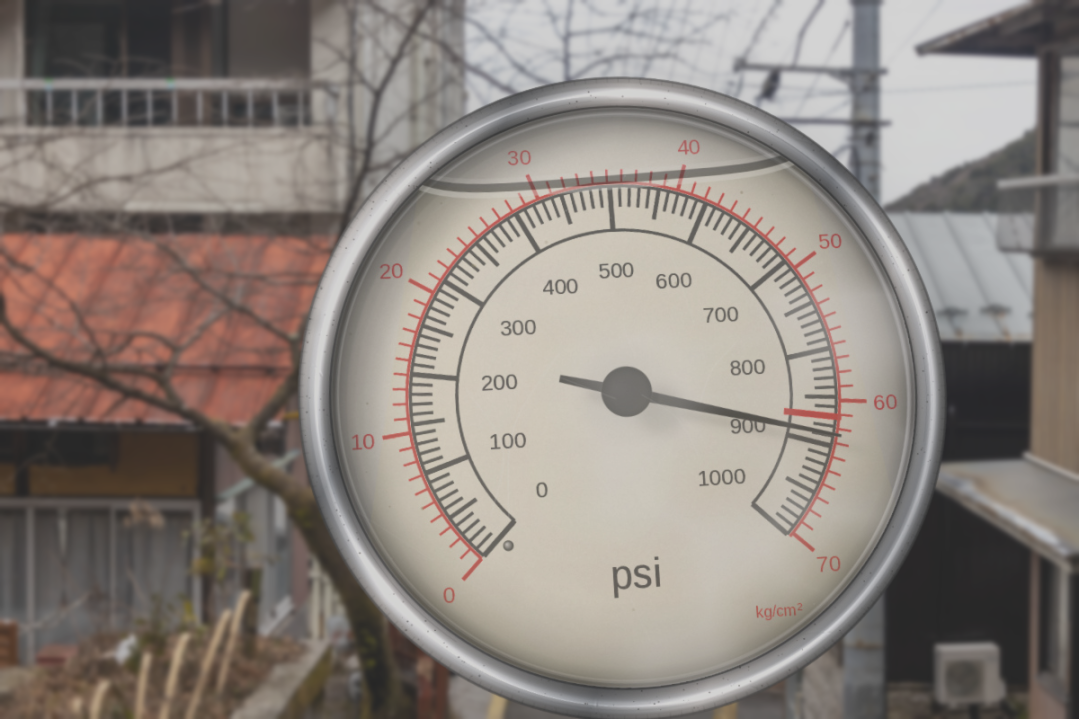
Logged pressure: 890 psi
